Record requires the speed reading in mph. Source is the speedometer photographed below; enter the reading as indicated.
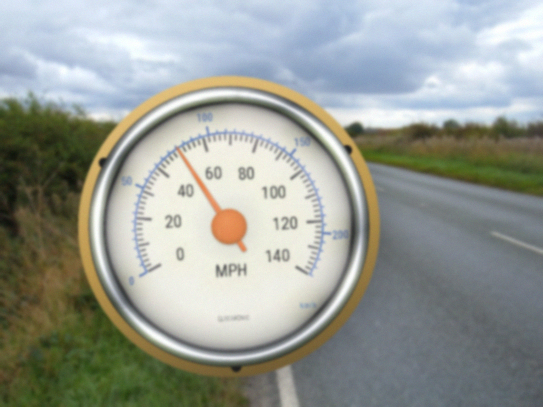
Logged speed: 50 mph
